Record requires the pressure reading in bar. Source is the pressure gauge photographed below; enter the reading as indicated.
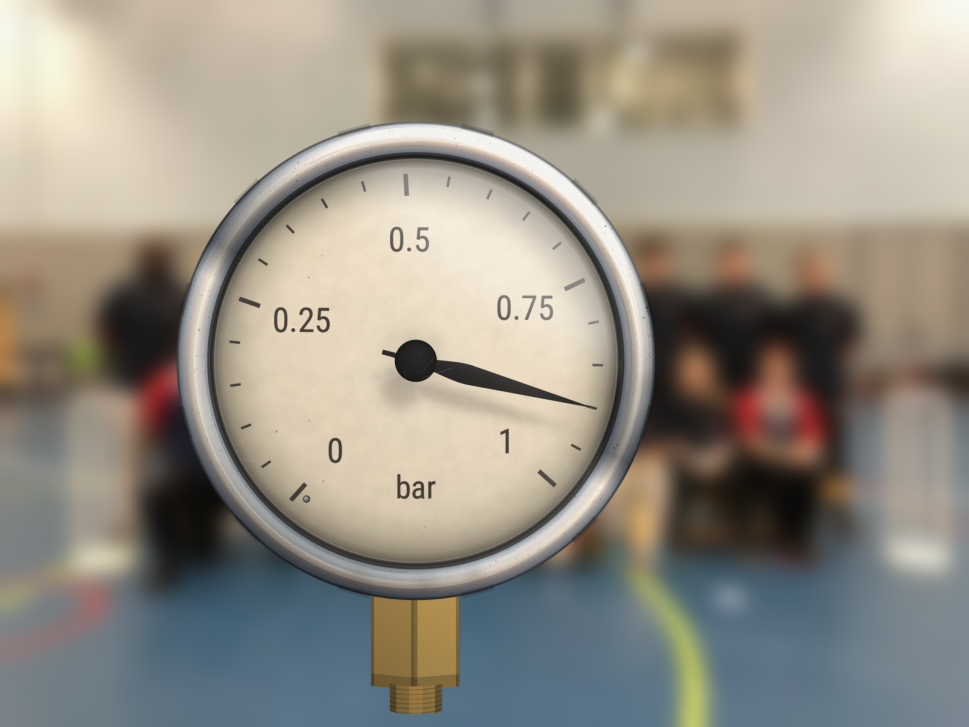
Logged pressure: 0.9 bar
